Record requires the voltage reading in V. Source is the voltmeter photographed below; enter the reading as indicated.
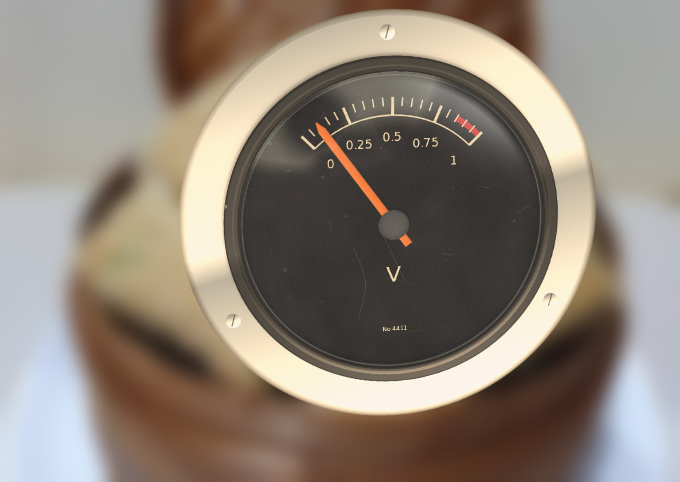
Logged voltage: 0.1 V
